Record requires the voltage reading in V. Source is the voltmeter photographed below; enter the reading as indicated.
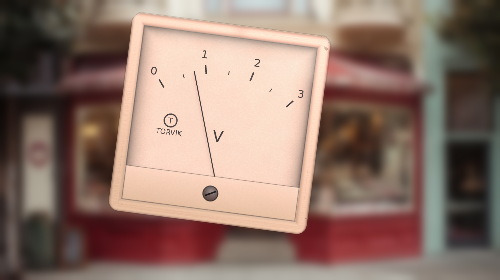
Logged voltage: 0.75 V
